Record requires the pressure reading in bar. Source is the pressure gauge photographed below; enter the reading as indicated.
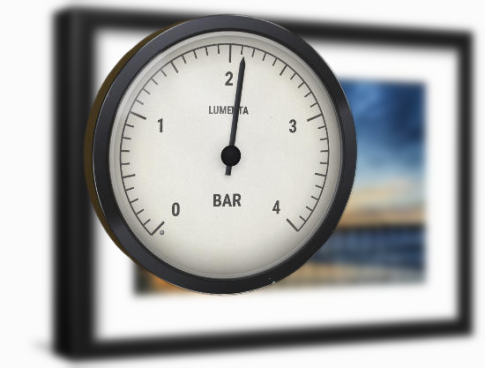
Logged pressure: 2.1 bar
